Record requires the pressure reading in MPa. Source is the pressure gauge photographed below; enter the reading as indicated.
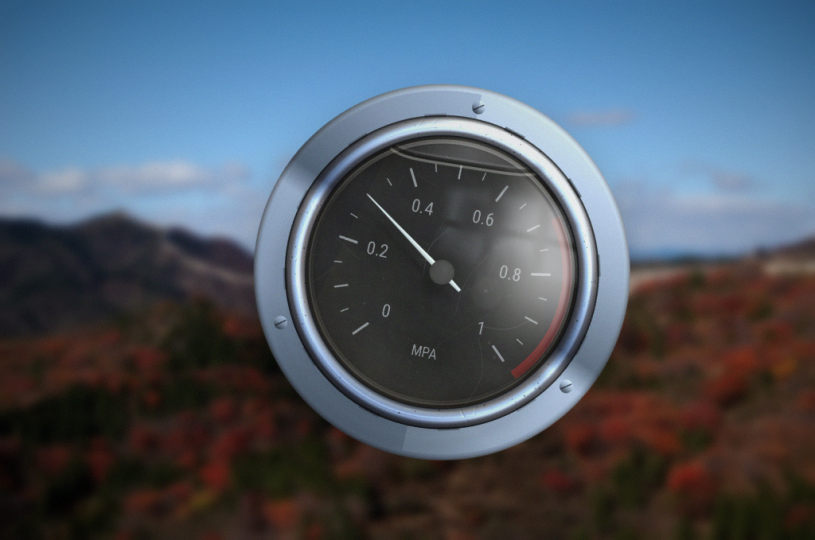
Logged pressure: 0.3 MPa
